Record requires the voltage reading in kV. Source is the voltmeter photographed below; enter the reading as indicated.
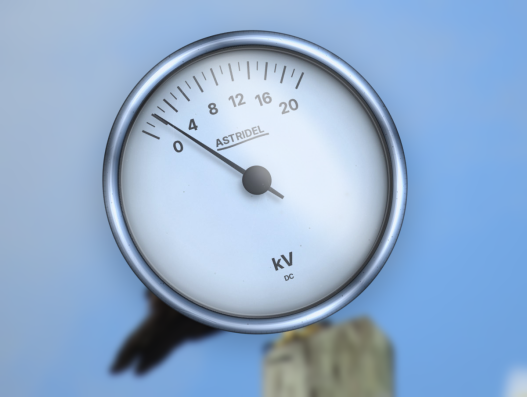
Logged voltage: 2 kV
